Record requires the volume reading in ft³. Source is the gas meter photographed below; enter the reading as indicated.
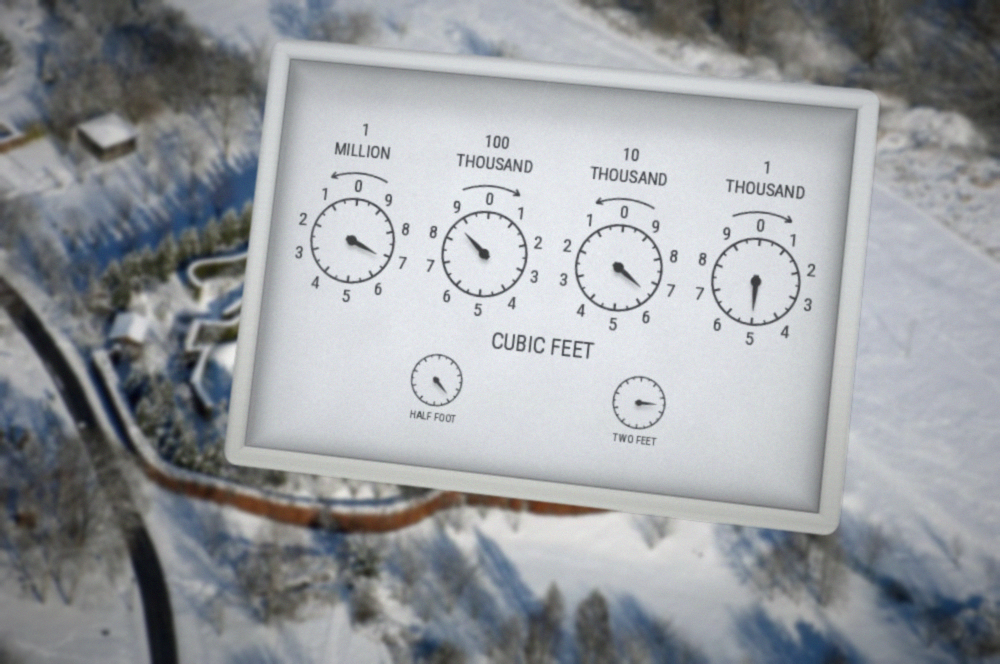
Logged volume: 686500 ft³
